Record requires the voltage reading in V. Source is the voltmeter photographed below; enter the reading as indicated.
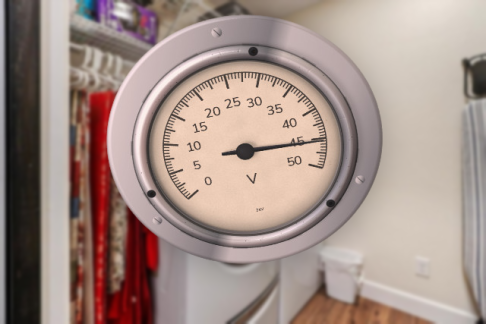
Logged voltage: 45 V
